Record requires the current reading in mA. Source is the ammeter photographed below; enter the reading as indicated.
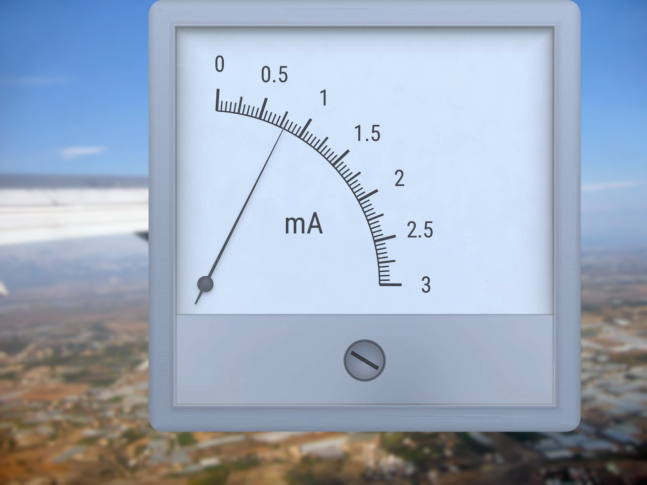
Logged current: 0.8 mA
